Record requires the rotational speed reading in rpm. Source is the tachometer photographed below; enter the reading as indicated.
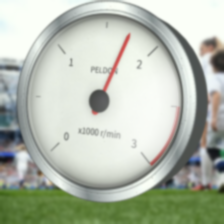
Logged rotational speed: 1750 rpm
